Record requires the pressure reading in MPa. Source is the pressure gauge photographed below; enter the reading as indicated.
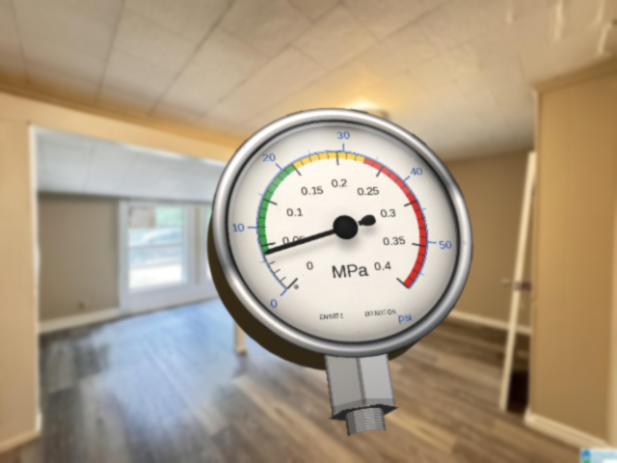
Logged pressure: 0.04 MPa
